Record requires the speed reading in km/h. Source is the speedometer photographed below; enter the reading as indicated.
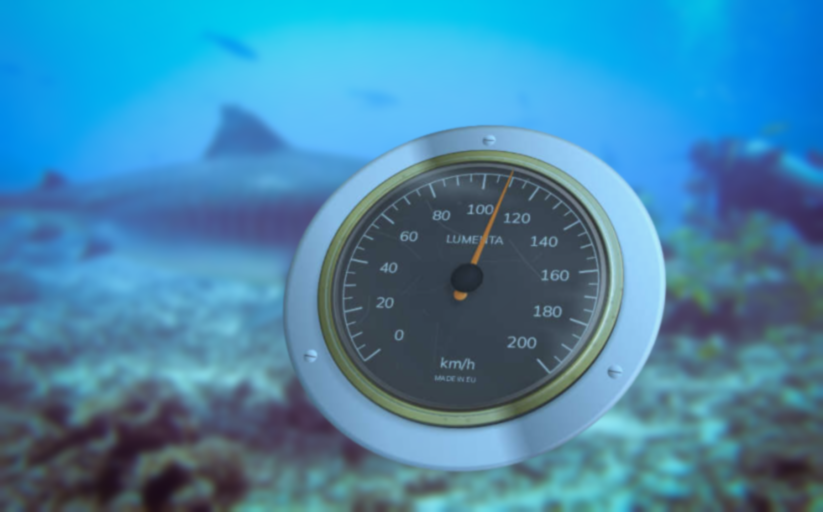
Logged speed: 110 km/h
